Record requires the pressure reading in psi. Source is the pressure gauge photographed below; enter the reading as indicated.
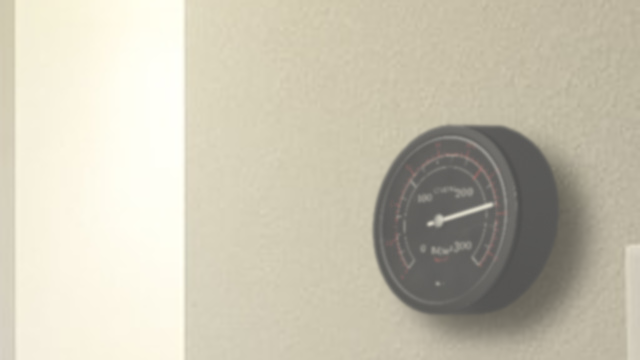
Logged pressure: 240 psi
